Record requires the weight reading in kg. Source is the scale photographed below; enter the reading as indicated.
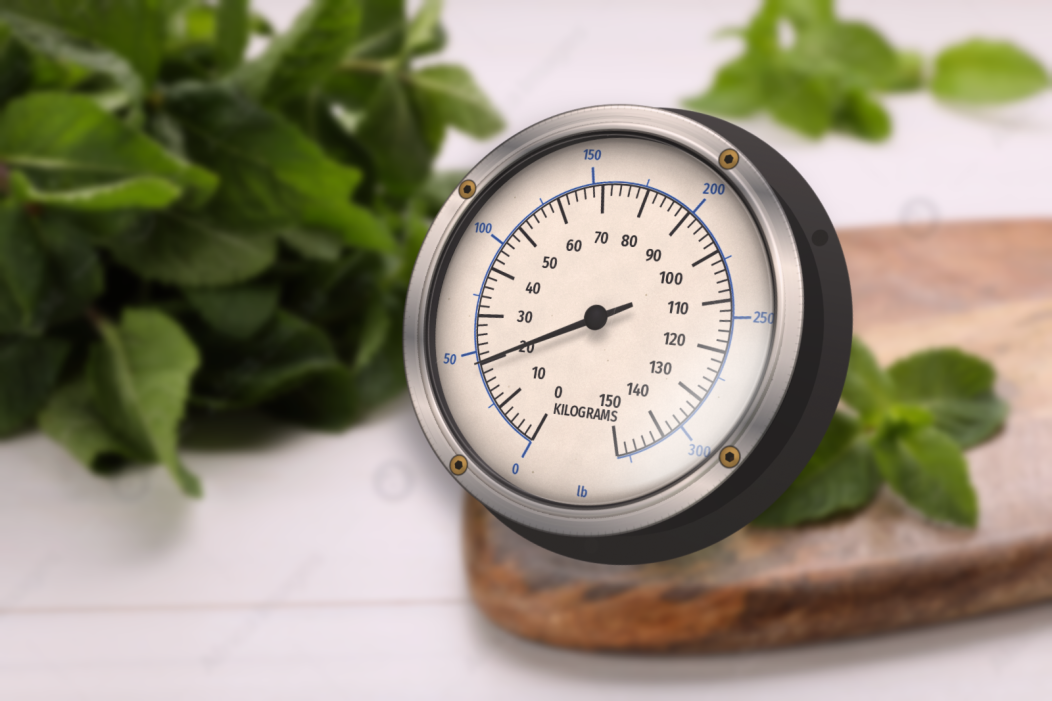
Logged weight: 20 kg
